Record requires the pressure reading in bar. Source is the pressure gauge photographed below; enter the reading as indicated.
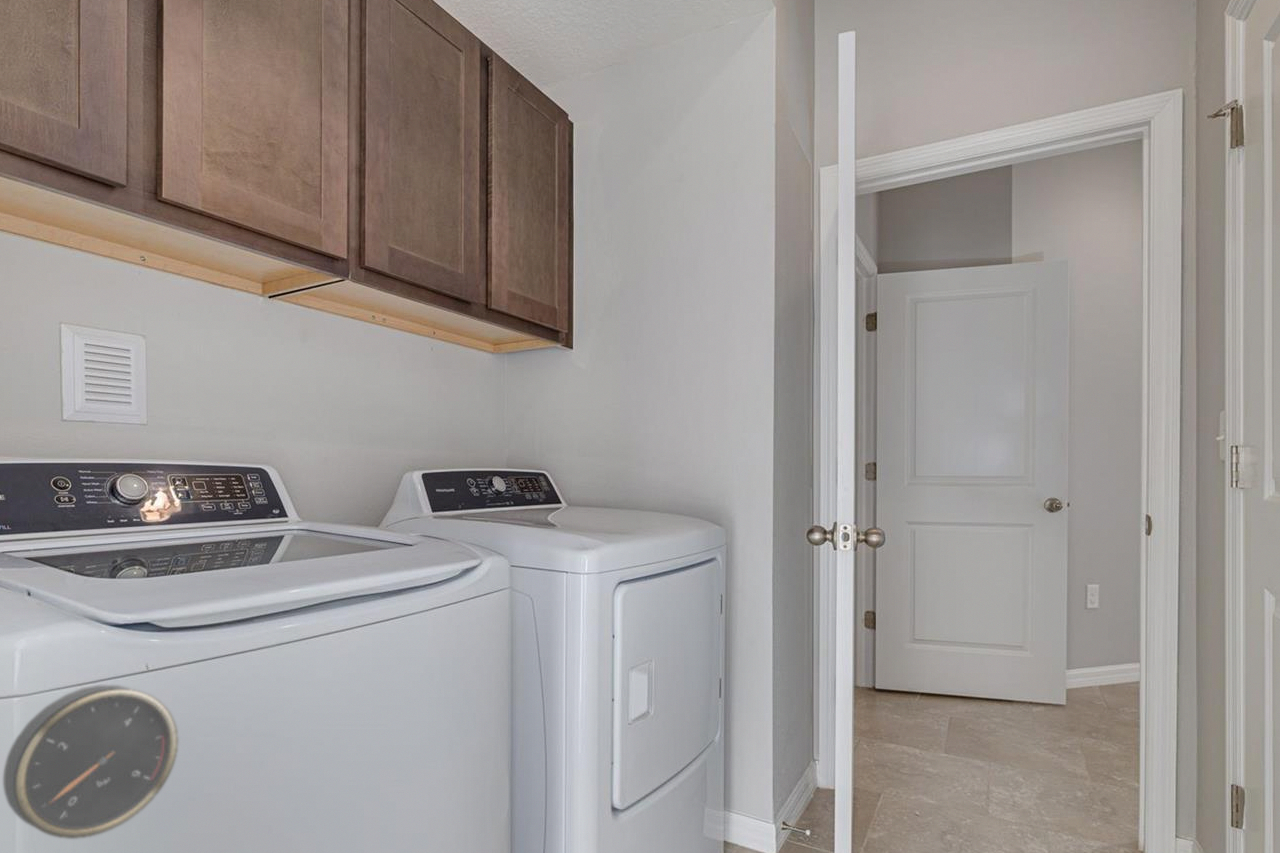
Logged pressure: 0.5 bar
